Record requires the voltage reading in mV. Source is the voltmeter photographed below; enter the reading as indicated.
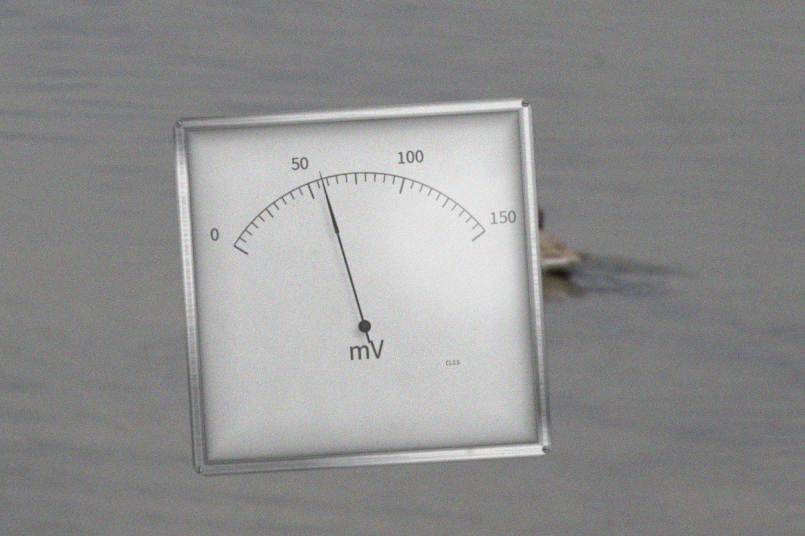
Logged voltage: 57.5 mV
